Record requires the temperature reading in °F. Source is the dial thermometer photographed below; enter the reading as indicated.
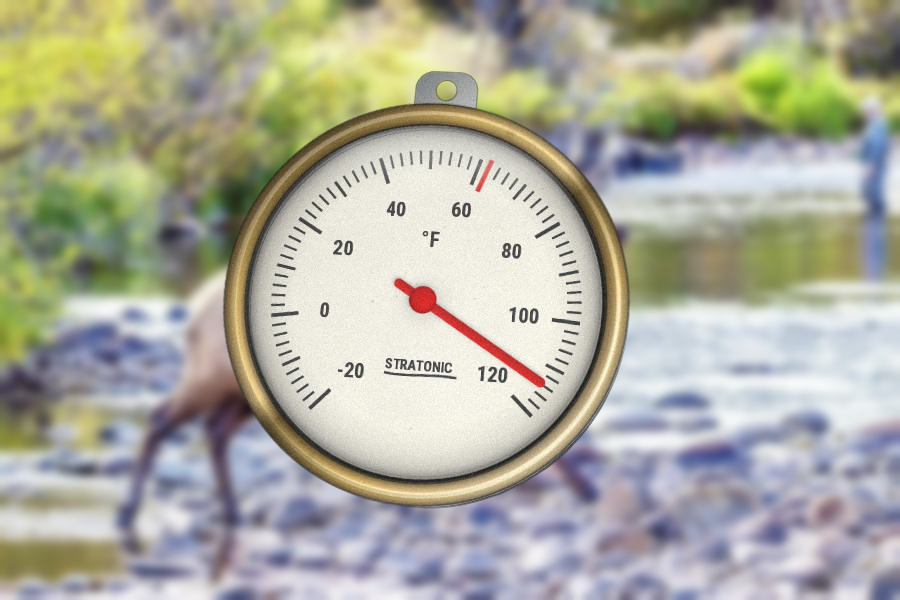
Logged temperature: 114 °F
